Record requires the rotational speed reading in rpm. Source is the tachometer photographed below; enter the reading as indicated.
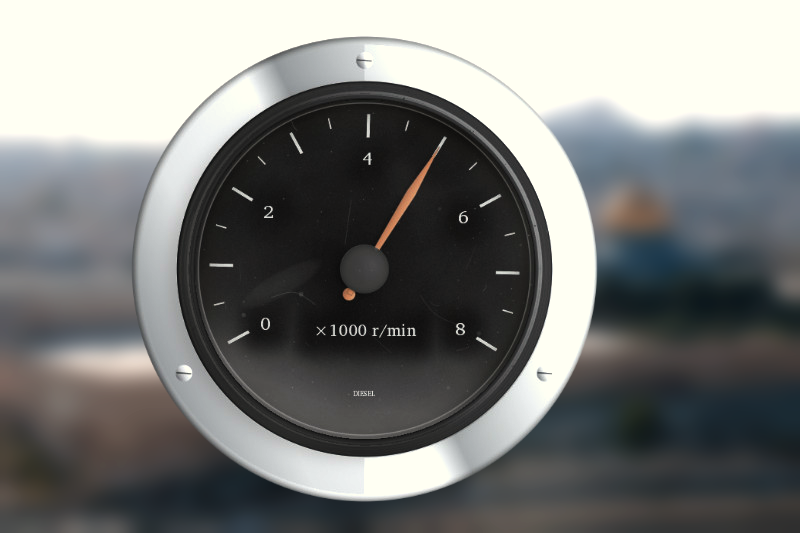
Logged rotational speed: 5000 rpm
